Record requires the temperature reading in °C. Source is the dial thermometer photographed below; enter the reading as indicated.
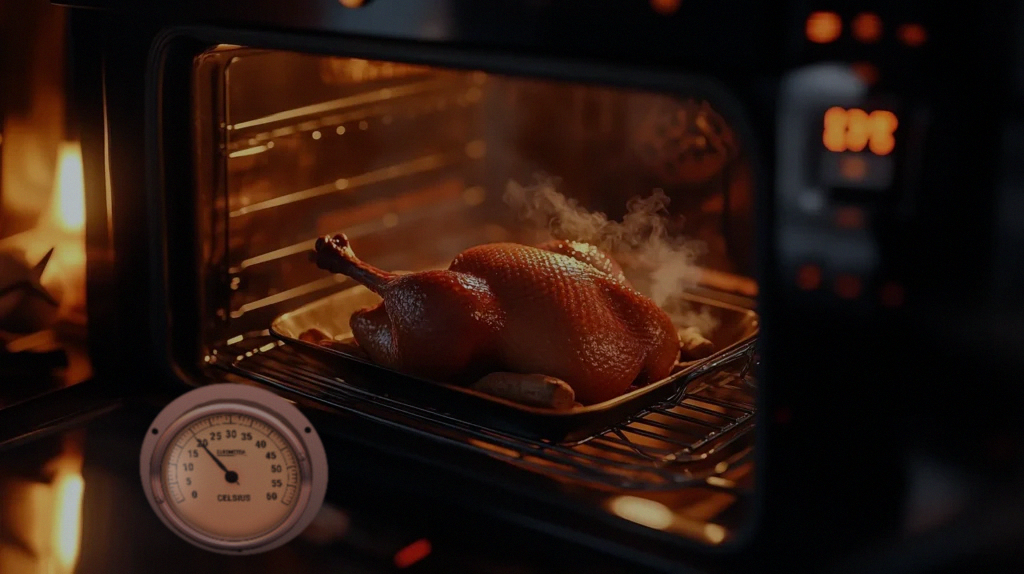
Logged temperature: 20 °C
